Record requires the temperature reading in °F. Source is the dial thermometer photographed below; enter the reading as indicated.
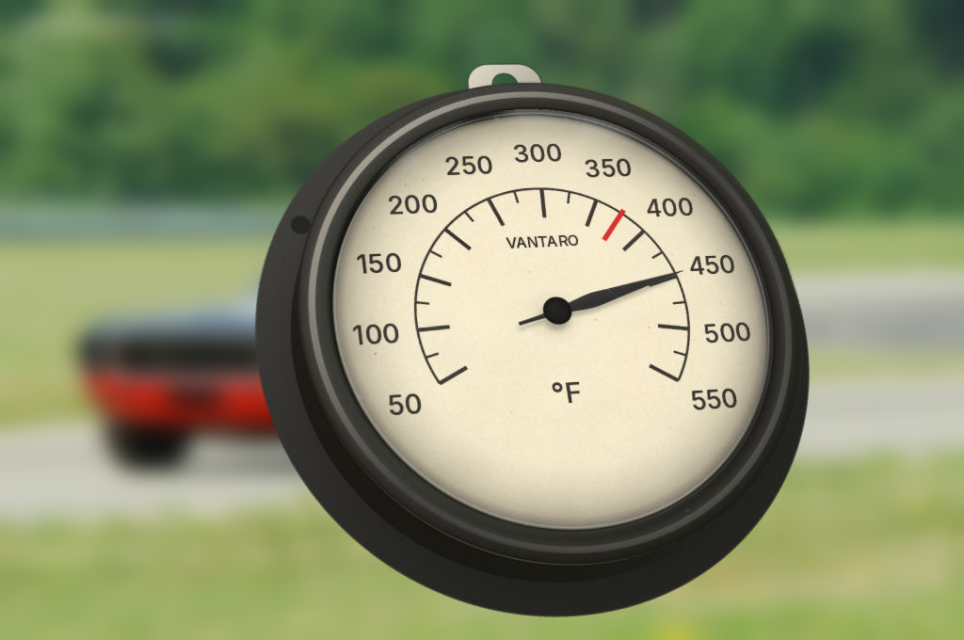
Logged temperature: 450 °F
